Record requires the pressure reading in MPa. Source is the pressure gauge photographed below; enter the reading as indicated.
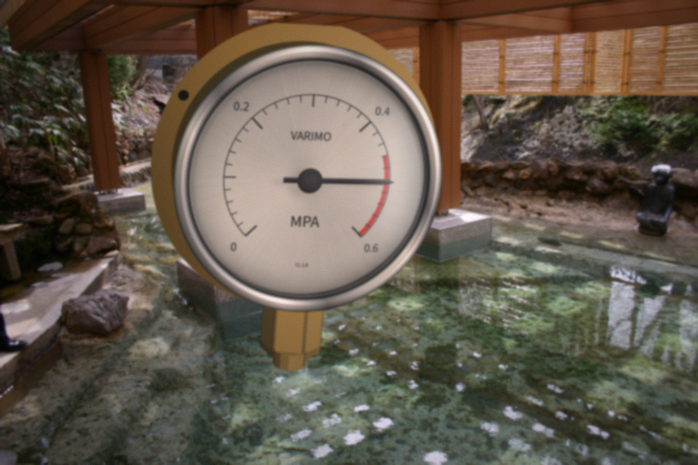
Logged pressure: 0.5 MPa
